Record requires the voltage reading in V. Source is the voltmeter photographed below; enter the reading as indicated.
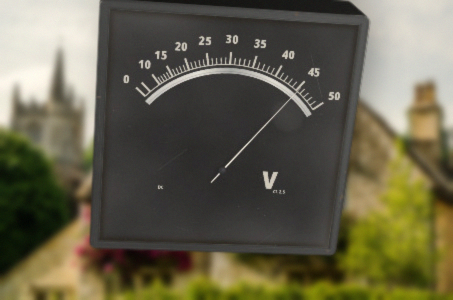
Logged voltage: 45 V
